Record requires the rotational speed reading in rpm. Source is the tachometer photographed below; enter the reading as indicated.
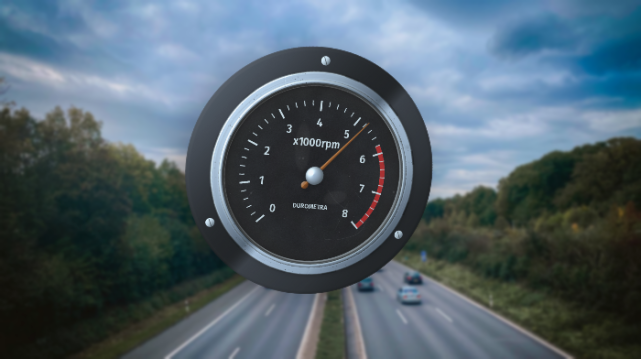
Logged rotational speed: 5200 rpm
